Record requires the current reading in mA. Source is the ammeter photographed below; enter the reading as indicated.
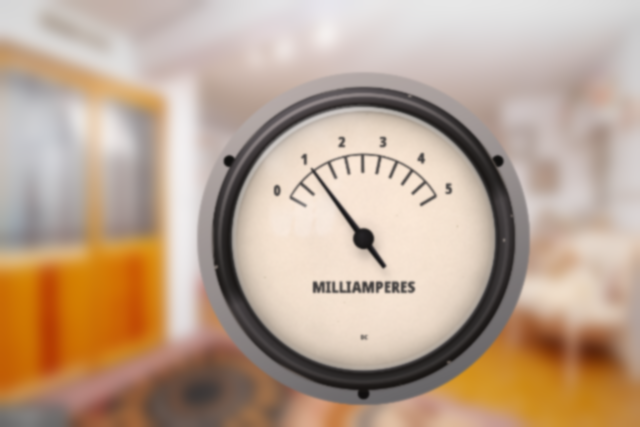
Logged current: 1 mA
